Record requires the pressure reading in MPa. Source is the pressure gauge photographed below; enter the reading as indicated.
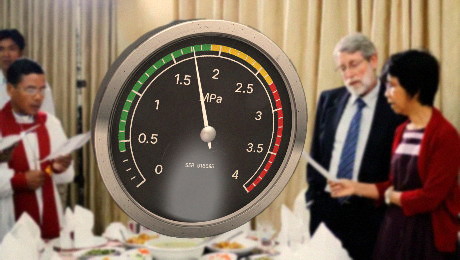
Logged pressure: 1.7 MPa
